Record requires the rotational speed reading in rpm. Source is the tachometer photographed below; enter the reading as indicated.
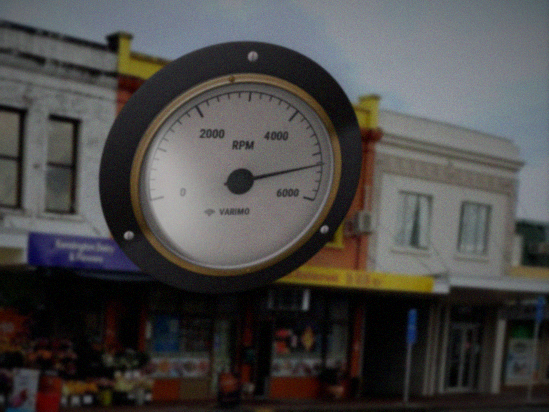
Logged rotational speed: 5200 rpm
